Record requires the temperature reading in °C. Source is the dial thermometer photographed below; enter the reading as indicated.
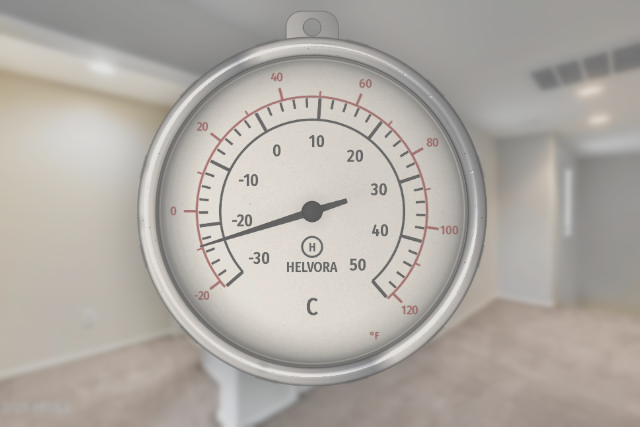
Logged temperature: -23 °C
